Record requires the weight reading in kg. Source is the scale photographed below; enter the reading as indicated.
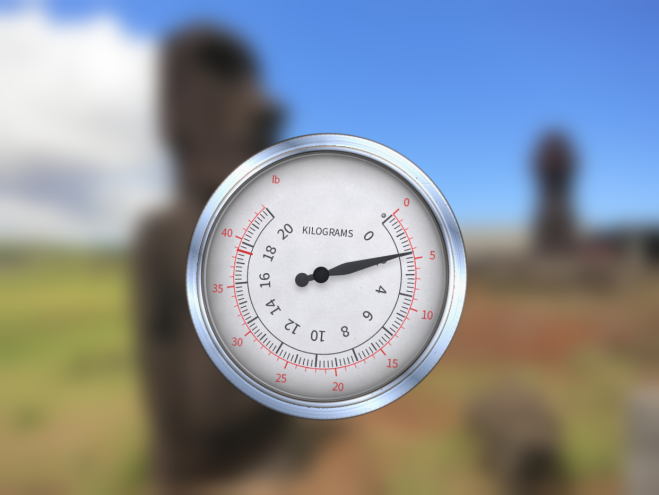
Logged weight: 2 kg
